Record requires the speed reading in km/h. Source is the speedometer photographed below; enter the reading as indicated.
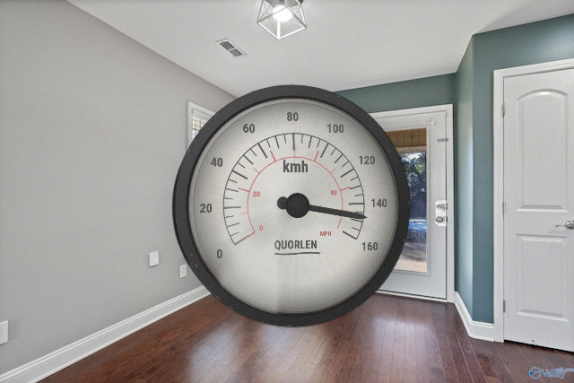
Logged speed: 147.5 km/h
